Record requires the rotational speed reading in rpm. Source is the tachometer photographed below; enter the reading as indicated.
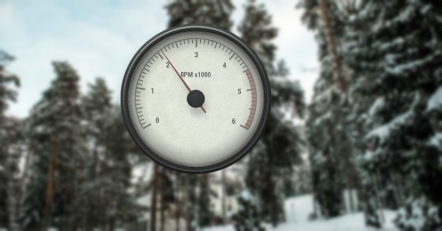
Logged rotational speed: 2100 rpm
